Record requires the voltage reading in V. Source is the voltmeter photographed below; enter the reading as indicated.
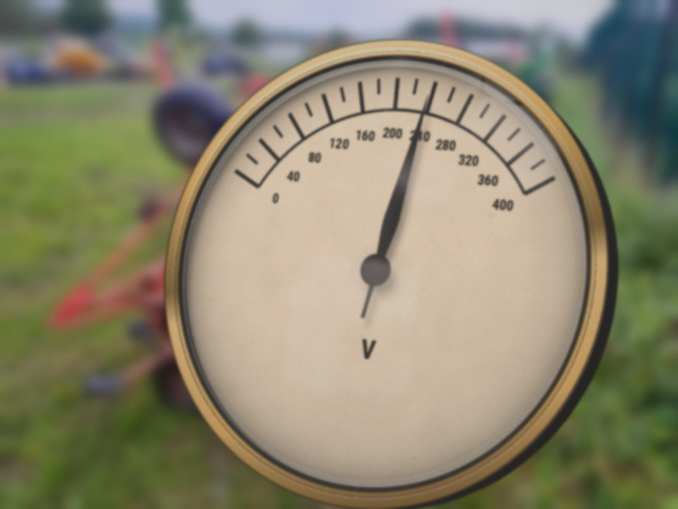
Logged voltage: 240 V
